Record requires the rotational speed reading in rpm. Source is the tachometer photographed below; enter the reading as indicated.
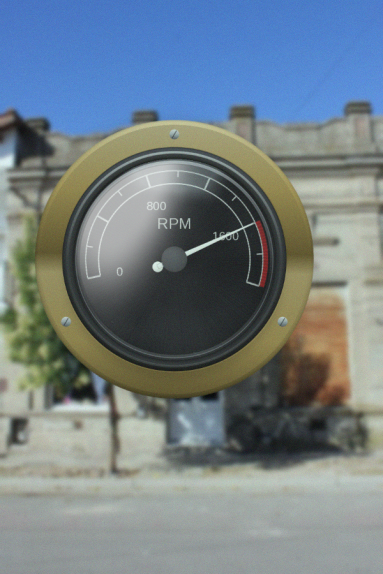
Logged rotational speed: 1600 rpm
